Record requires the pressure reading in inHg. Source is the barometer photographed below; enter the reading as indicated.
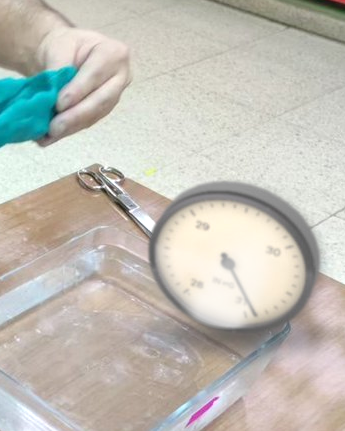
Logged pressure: 30.9 inHg
